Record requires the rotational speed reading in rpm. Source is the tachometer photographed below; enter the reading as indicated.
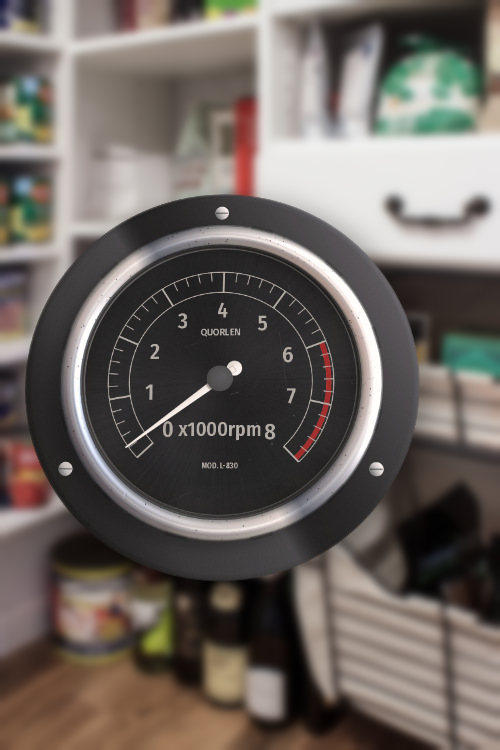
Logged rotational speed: 200 rpm
